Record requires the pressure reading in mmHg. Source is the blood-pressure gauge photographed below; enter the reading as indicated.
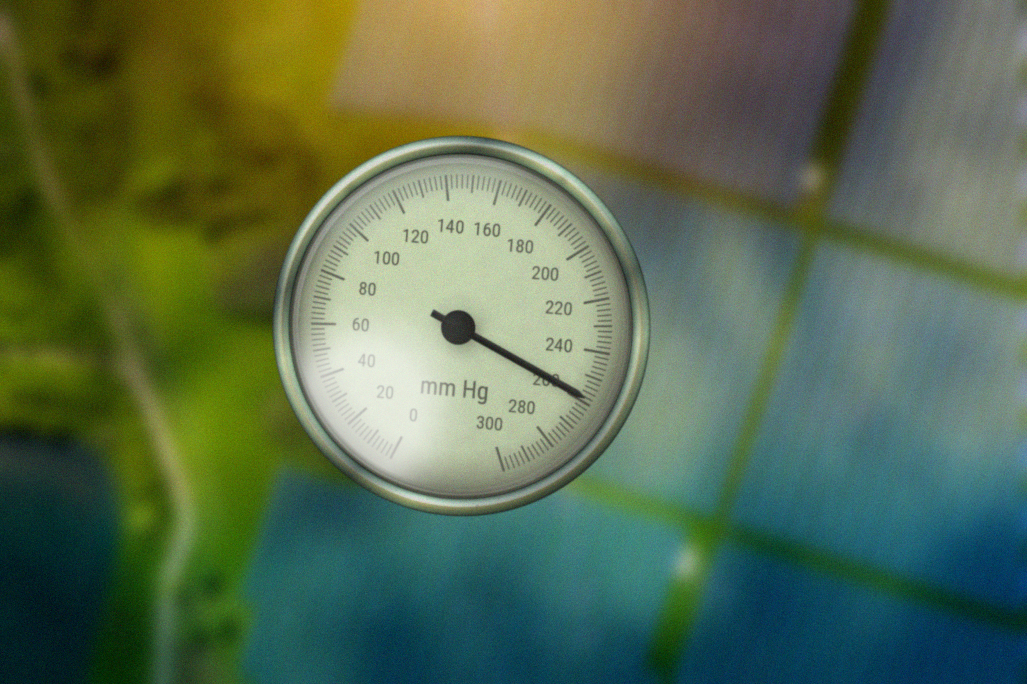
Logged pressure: 258 mmHg
